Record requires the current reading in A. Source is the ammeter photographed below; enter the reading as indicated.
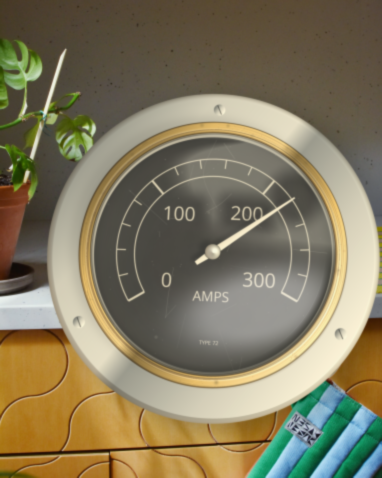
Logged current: 220 A
